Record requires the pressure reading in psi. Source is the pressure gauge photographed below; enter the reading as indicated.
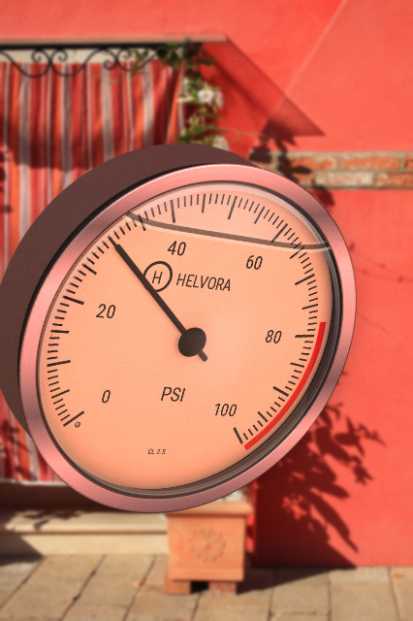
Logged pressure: 30 psi
